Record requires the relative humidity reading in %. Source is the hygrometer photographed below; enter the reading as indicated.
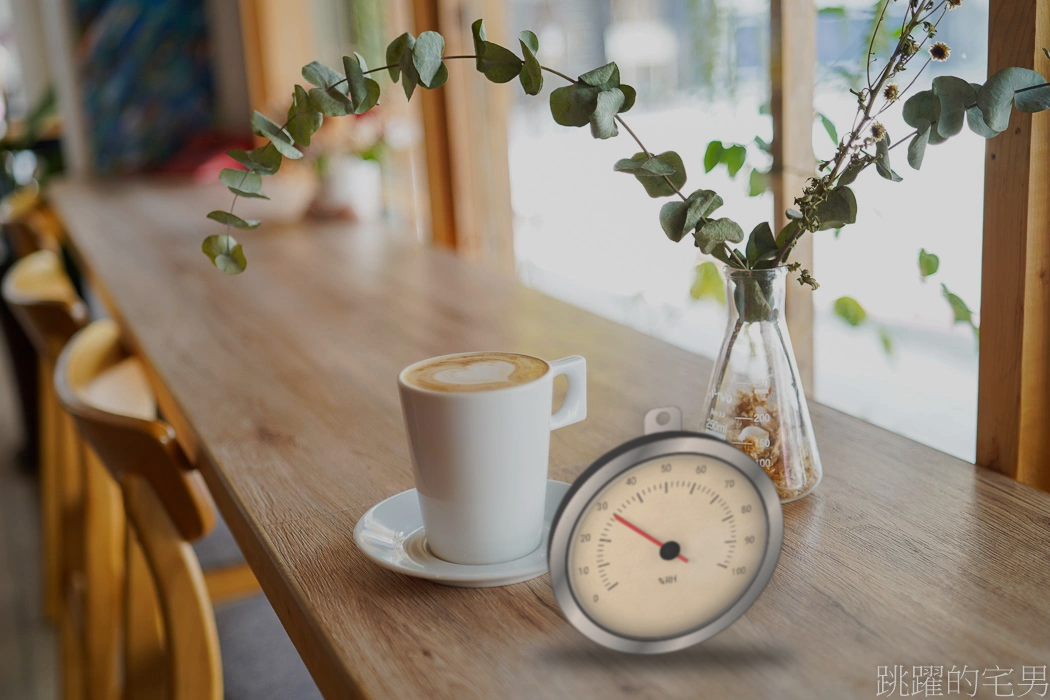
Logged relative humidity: 30 %
